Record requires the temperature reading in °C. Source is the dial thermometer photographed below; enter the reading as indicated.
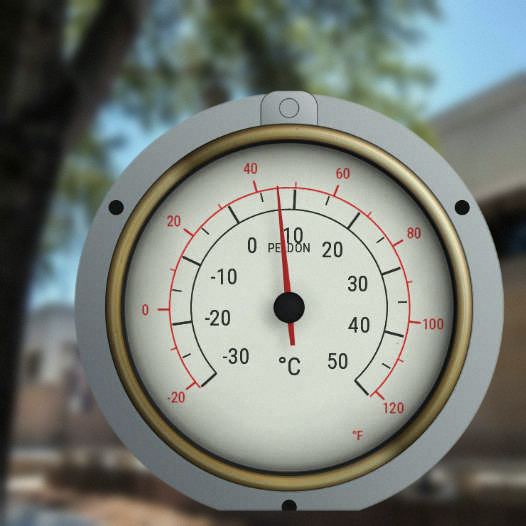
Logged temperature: 7.5 °C
